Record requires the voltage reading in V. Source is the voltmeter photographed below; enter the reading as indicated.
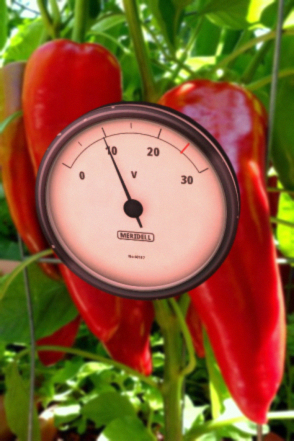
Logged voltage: 10 V
